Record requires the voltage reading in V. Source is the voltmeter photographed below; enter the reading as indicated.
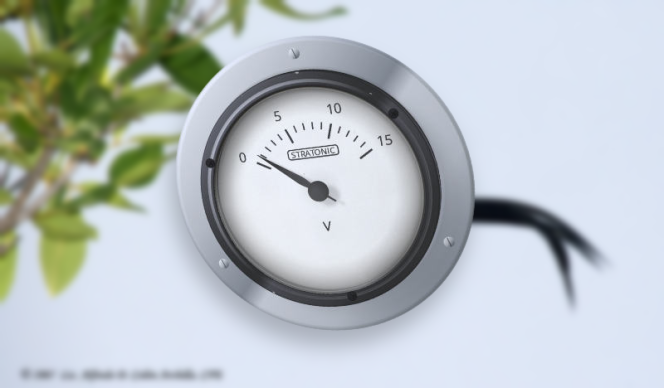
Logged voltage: 1 V
